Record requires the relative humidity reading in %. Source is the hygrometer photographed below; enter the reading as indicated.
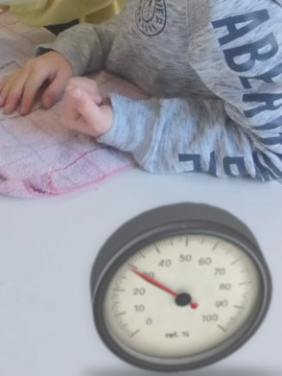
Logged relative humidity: 30 %
